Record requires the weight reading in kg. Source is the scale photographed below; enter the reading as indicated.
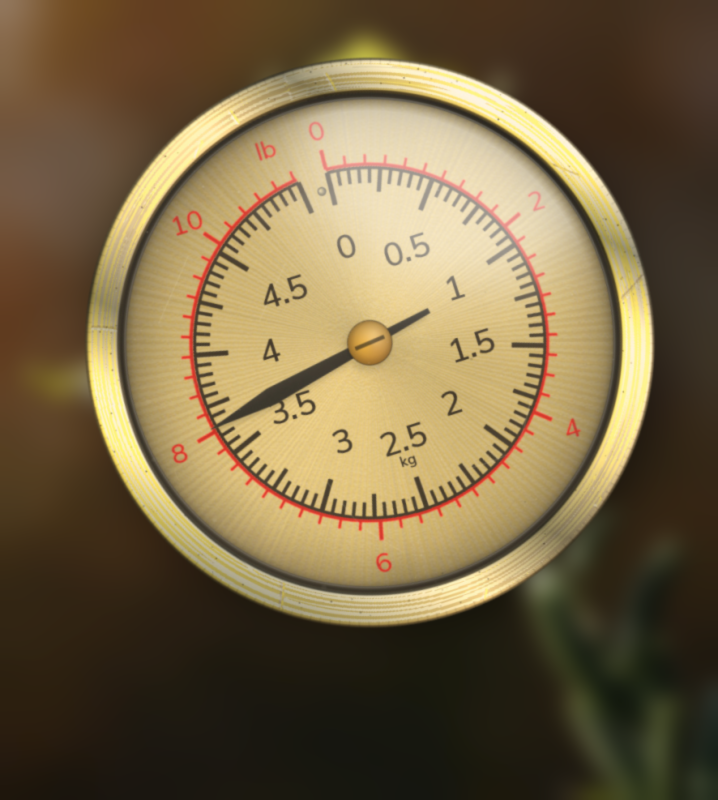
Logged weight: 3.65 kg
